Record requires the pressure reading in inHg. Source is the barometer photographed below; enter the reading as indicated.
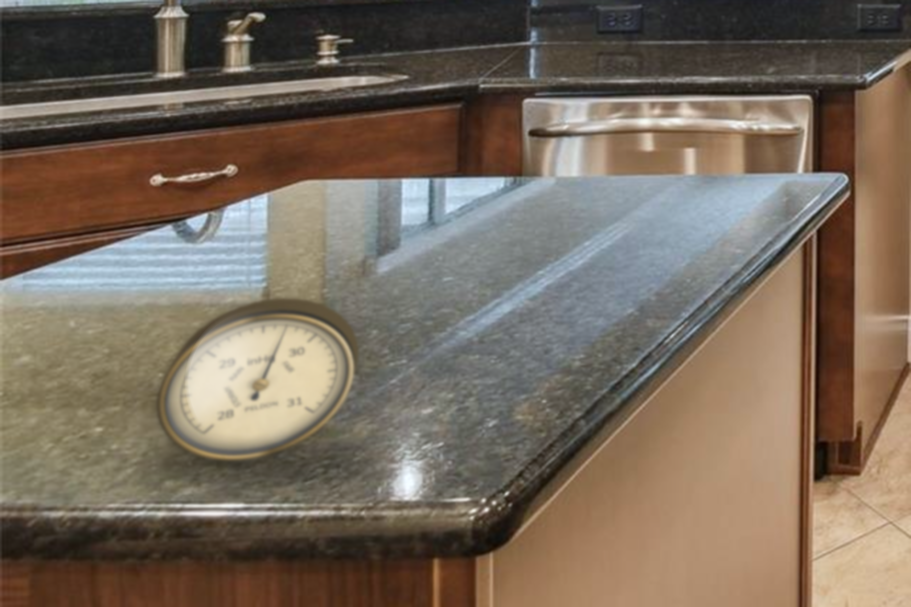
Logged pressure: 29.7 inHg
